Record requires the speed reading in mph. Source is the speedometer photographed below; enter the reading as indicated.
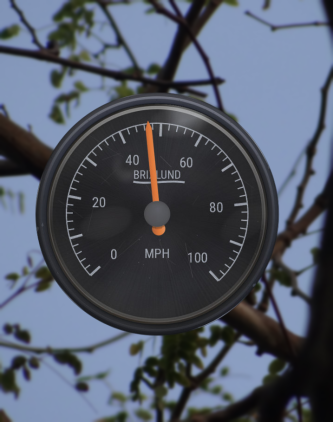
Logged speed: 47 mph
